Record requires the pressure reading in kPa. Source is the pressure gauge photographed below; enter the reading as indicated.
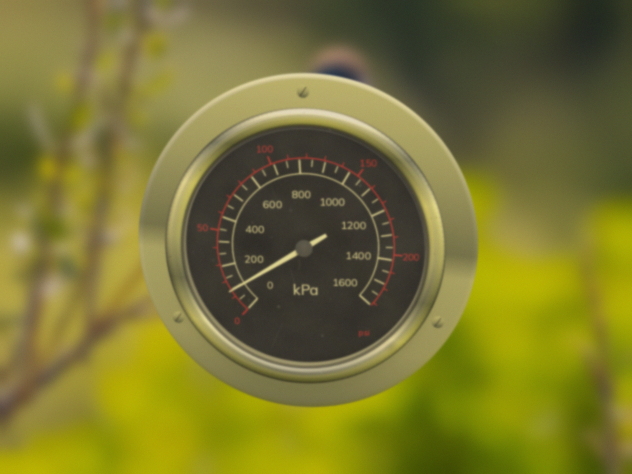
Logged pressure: 100 kPa
